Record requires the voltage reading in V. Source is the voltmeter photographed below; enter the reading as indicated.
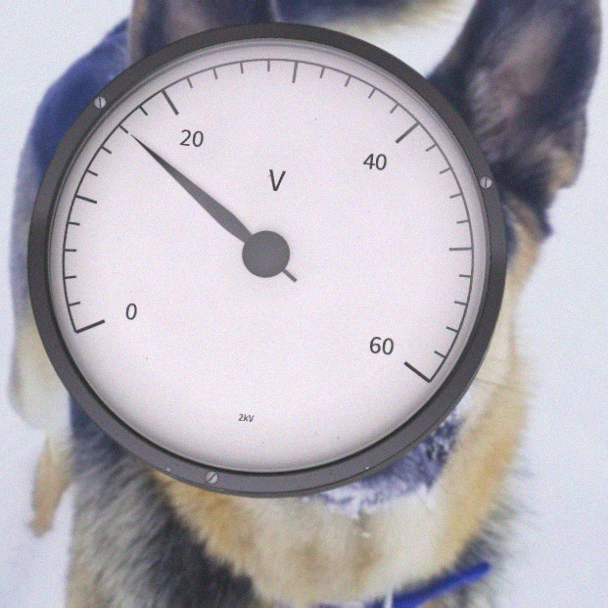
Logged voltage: 16 V
